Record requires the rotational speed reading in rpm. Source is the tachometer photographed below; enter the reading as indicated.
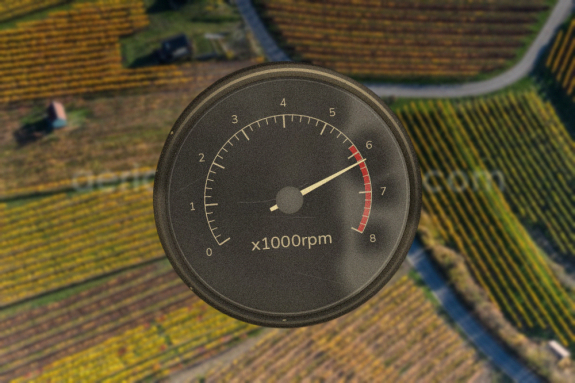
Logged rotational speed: 6200 rpm
